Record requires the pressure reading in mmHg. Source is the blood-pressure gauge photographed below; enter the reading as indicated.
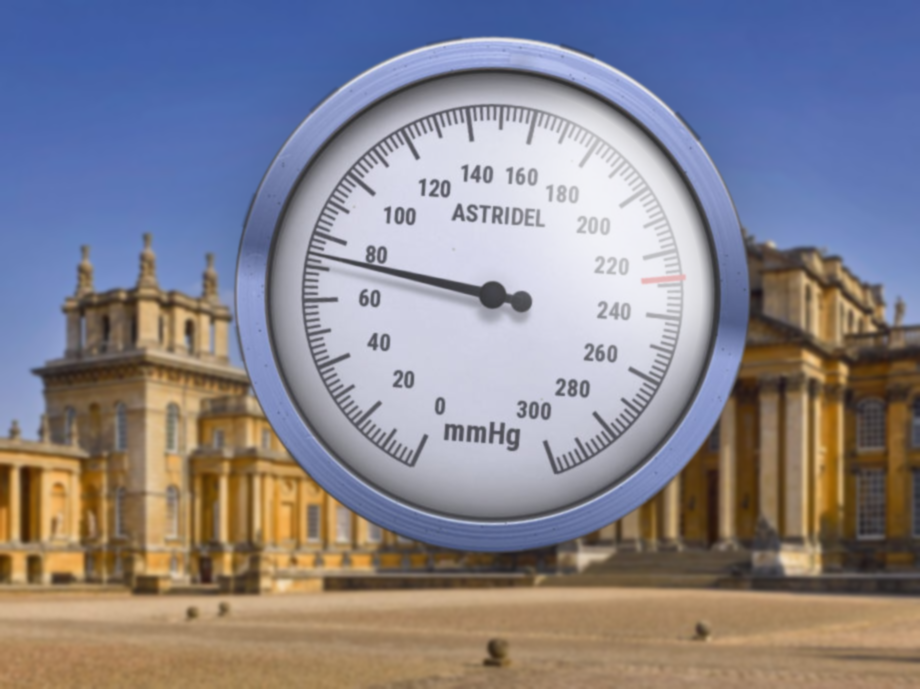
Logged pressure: 74 mmHg
